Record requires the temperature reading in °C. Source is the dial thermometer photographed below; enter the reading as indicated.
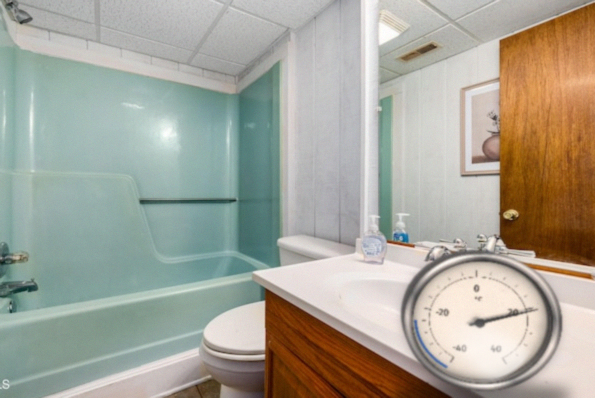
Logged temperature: 20 °C
